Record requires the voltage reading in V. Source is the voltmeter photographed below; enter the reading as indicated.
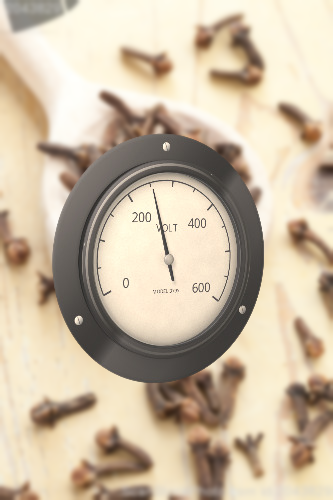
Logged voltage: 250 V
